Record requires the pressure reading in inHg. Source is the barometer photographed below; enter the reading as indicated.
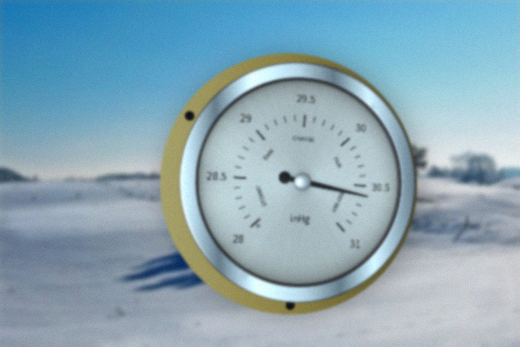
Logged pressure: 30.6 inHg
